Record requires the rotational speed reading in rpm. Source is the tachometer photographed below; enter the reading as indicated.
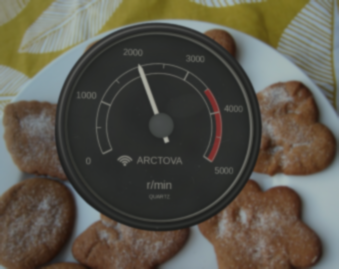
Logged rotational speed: 2000 rpm
